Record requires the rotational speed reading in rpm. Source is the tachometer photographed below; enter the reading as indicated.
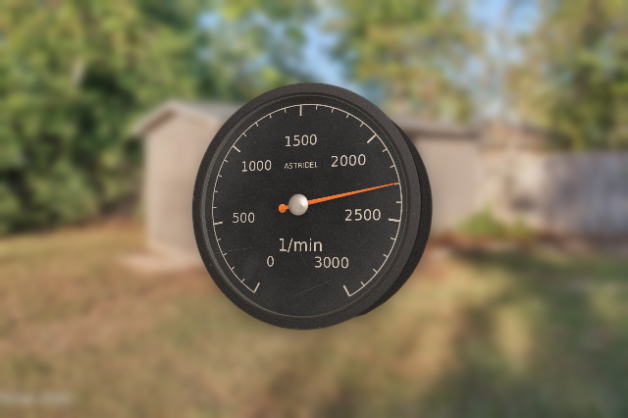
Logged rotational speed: 2300 rpm
